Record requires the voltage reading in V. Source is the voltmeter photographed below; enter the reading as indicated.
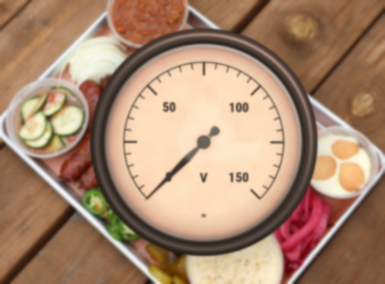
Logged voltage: 0 V
